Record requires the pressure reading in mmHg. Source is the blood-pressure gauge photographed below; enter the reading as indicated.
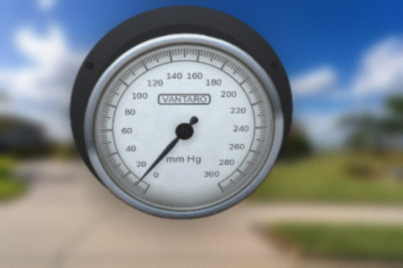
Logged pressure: 10 mmHg
